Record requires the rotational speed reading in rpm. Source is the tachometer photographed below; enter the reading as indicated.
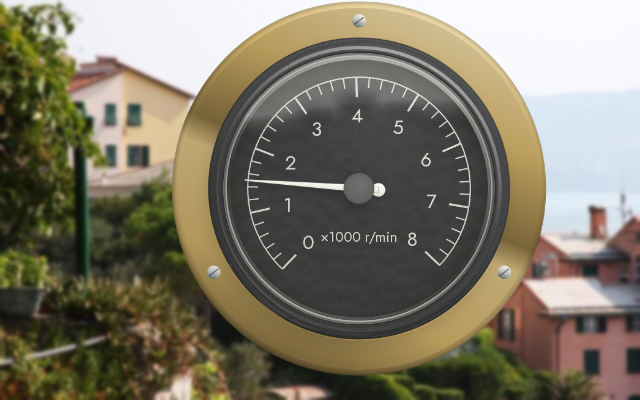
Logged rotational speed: 1500 rpm
